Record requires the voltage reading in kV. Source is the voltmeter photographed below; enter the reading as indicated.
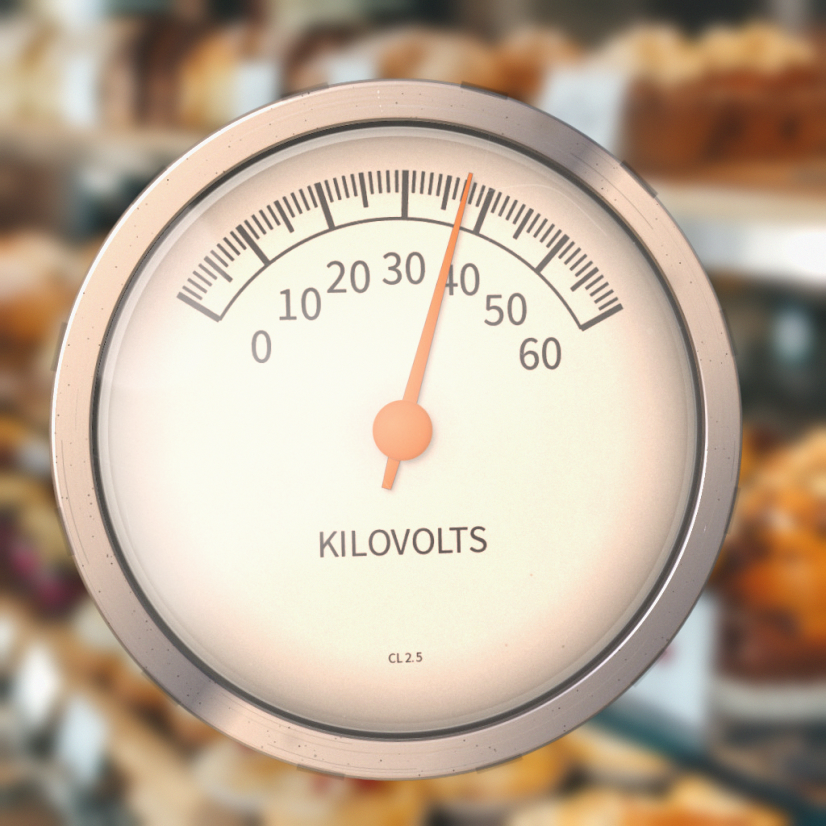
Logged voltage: 37 kV
